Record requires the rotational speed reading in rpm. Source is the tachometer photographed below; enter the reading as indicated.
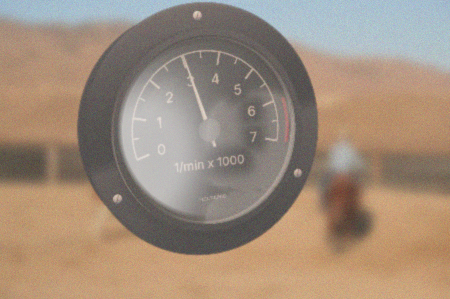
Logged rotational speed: 3000 rpm
